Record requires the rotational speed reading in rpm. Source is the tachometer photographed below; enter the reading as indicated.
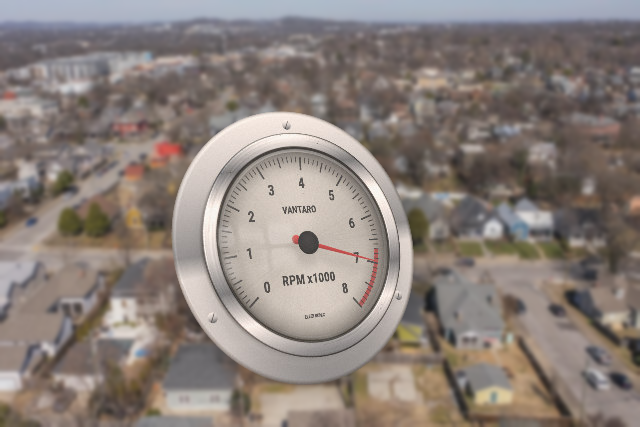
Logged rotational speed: 7000 rpm
